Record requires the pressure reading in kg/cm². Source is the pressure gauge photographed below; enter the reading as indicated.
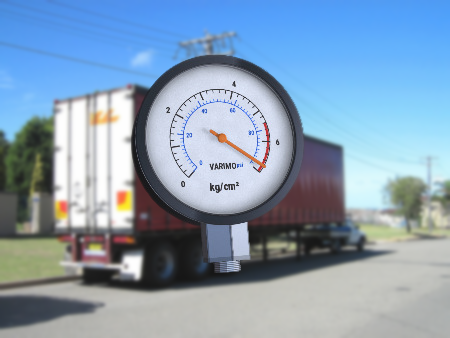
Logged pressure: 6.8 kg/cm²
